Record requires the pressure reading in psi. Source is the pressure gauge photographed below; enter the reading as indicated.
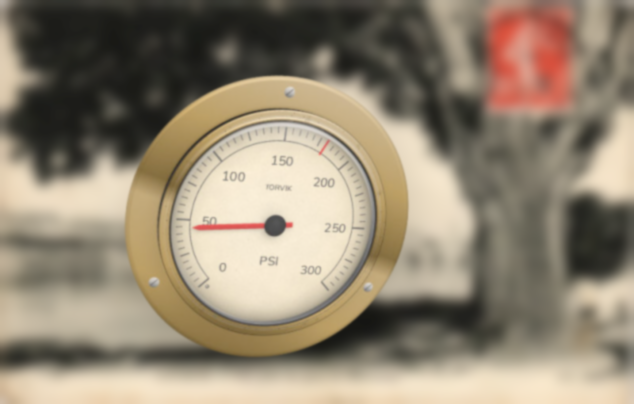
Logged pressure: 45 psi
